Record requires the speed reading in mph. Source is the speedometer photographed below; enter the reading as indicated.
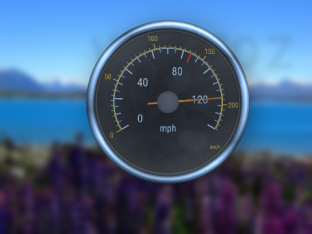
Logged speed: 120 mph
